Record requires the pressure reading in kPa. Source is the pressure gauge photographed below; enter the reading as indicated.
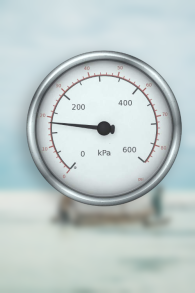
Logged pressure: 125 kPa
